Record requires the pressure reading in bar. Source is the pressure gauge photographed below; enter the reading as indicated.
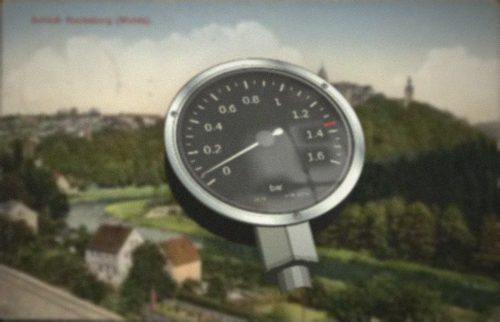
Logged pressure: 0.05 bar
